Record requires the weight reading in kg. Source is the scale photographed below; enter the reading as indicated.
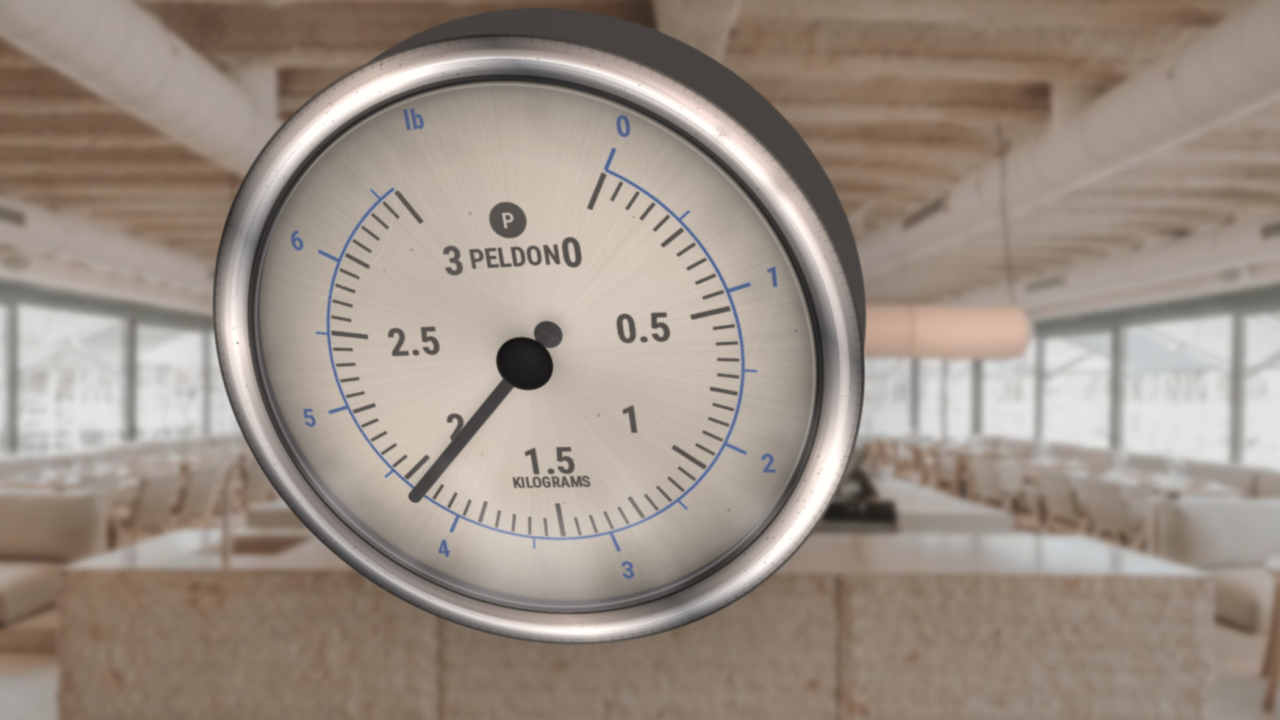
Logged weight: 1.95 kg
